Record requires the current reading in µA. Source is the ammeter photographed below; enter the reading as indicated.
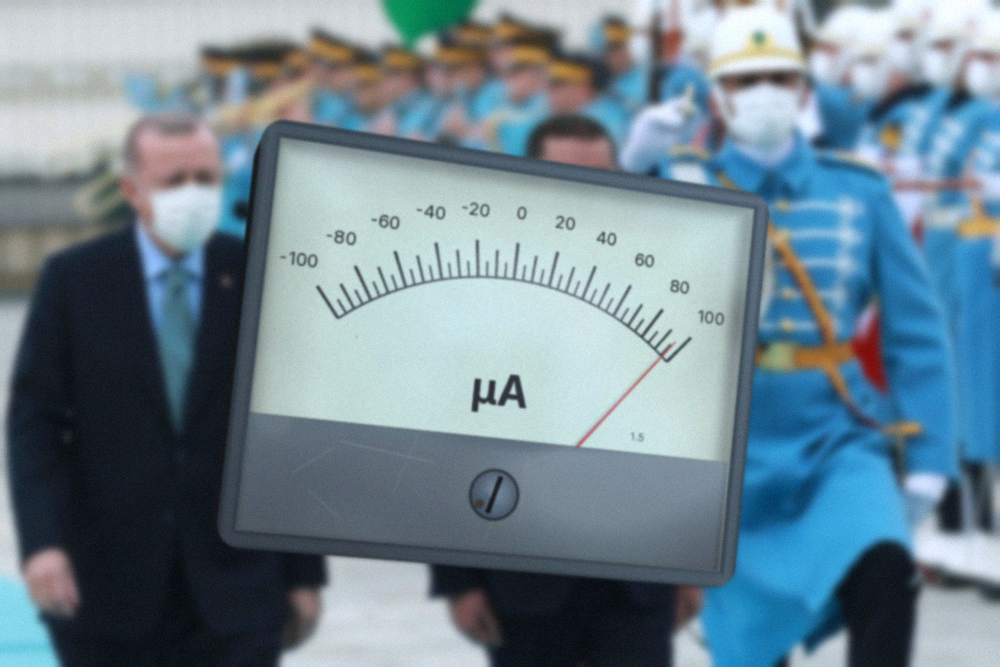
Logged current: 95 µA
